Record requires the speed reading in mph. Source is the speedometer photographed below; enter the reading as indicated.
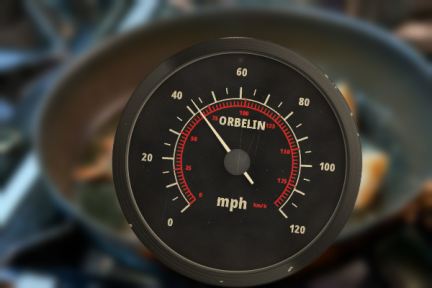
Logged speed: 42.5 mph
